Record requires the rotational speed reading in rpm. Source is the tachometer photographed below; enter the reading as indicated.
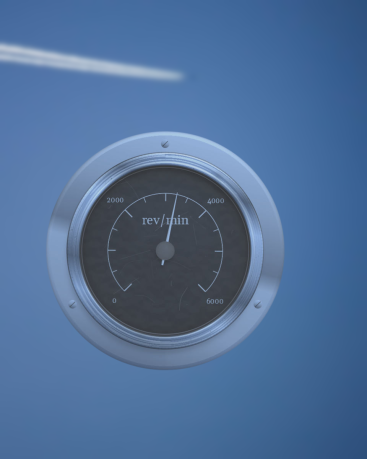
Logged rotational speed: 3250 rpm
